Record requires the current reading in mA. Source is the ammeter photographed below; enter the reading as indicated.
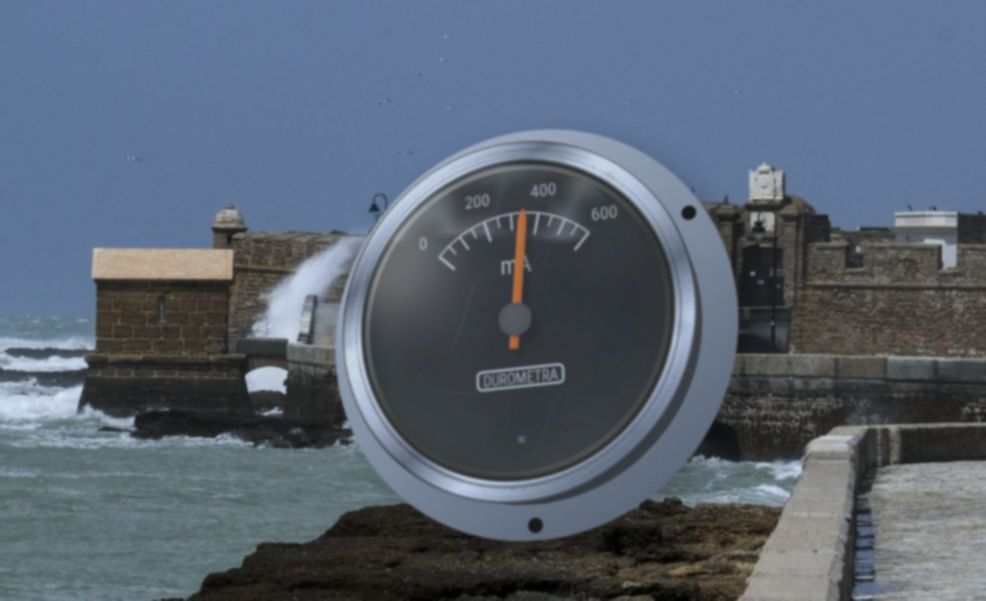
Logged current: 350 mA
